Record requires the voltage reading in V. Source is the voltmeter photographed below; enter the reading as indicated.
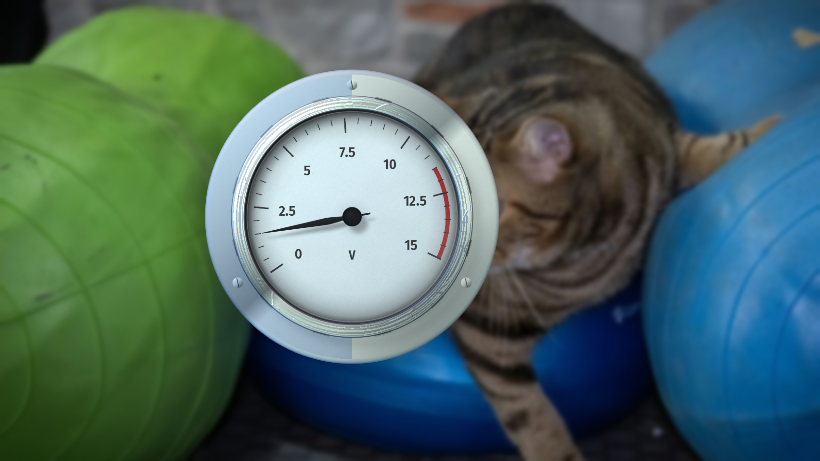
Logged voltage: 1.5 V
